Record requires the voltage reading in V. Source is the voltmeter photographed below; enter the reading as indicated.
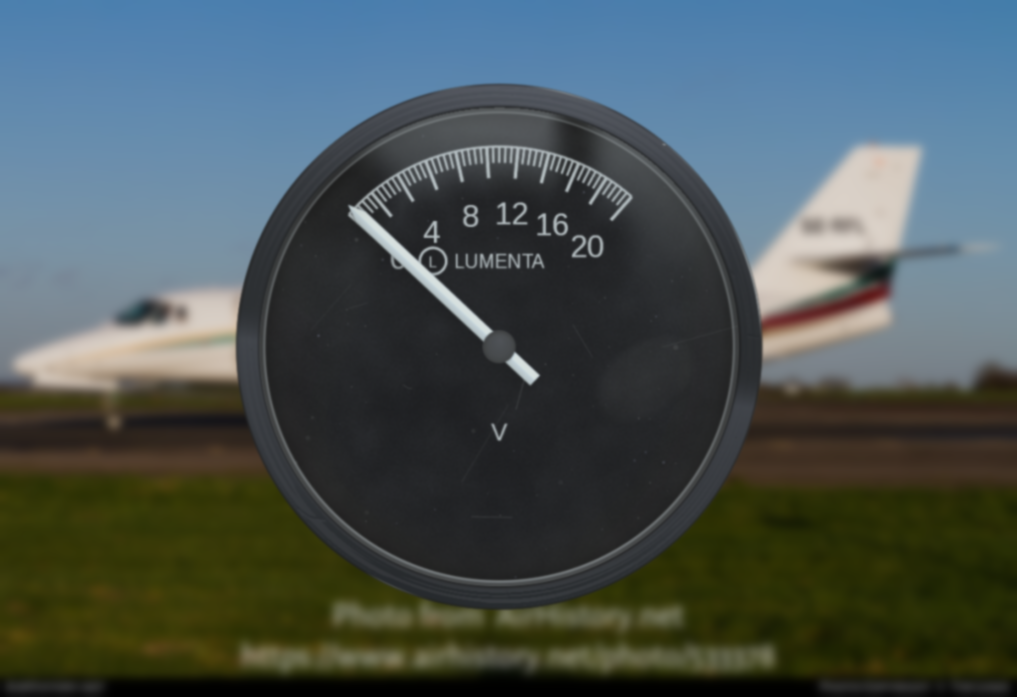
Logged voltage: 0.4 V
